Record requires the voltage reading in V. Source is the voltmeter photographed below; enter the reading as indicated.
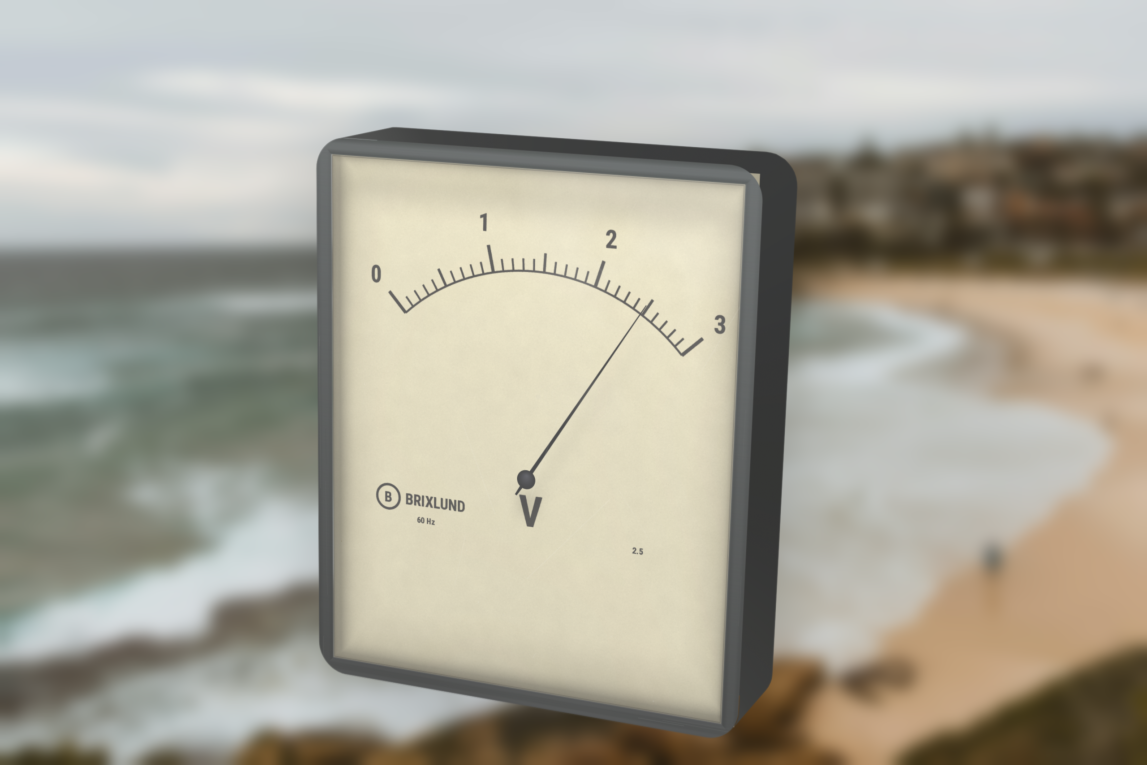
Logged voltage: 2.5 V
